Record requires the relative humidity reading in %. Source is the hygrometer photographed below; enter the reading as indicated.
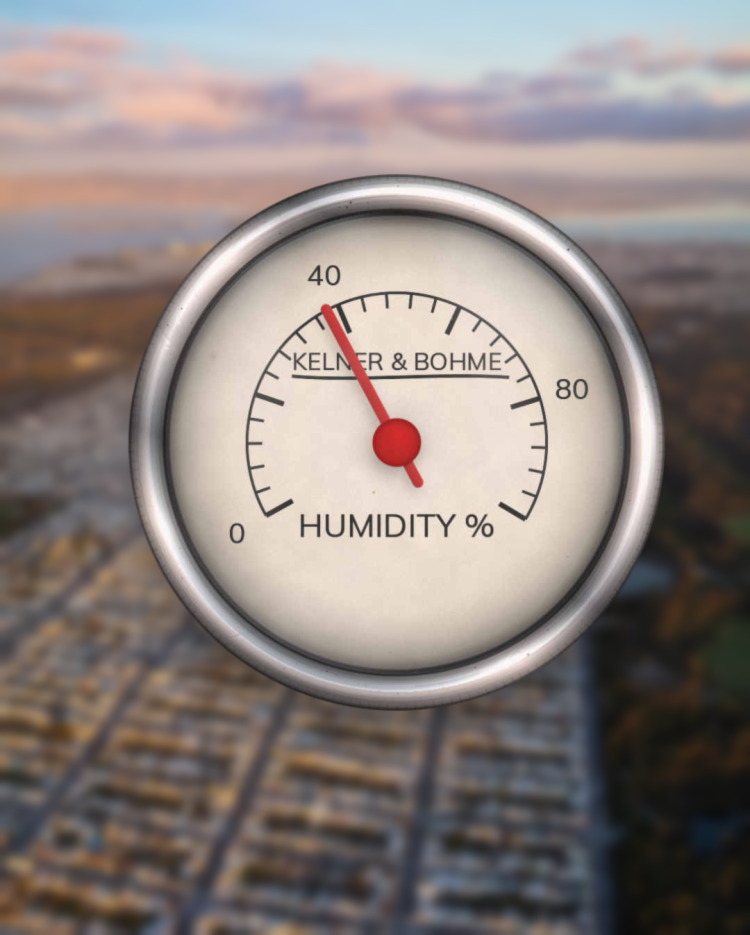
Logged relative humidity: 38 %
